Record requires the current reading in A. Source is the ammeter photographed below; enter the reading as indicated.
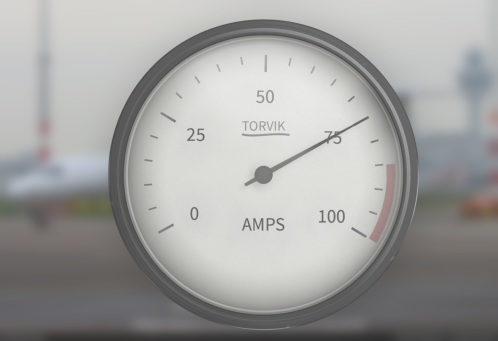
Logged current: 75 A
